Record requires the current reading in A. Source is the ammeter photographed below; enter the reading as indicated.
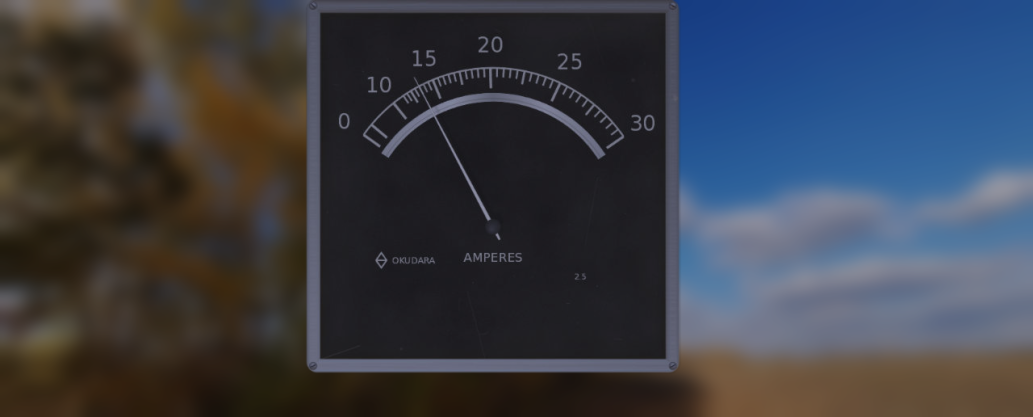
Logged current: 13.5 A
